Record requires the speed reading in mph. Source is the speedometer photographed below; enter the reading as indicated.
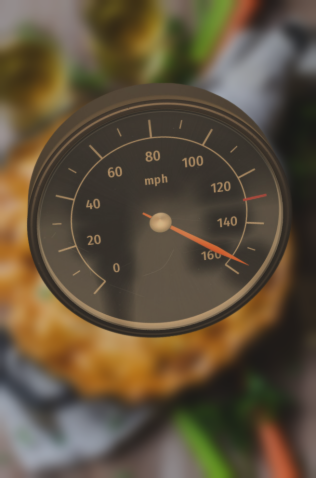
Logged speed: 155 mph
